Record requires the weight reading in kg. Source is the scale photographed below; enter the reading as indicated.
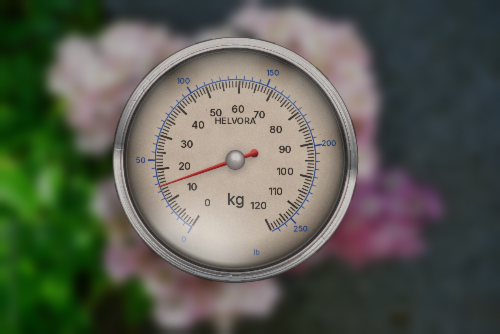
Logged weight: 15 kg
